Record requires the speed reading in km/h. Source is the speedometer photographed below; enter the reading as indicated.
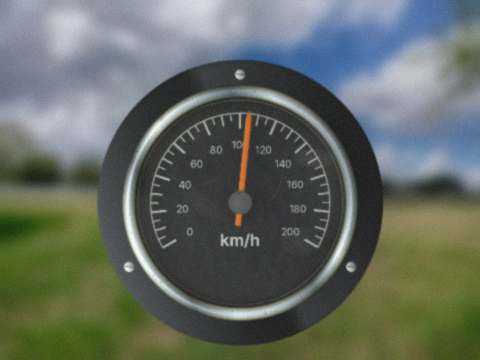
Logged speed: 105 km/h
